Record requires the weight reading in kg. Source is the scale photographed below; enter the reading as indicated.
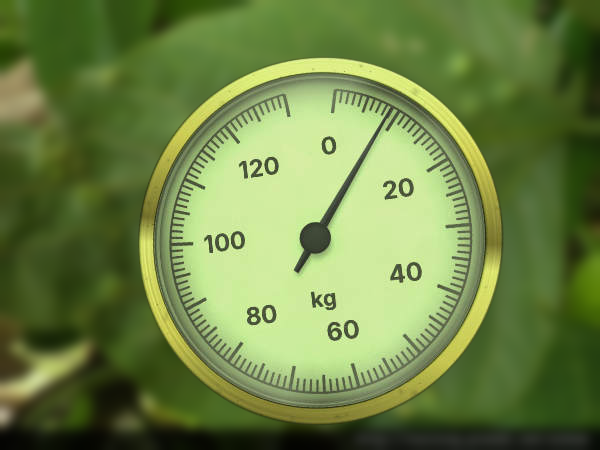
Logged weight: 9 kg
